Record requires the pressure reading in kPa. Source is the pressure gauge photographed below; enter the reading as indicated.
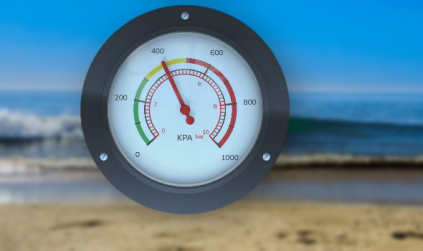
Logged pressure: 400 kPa
